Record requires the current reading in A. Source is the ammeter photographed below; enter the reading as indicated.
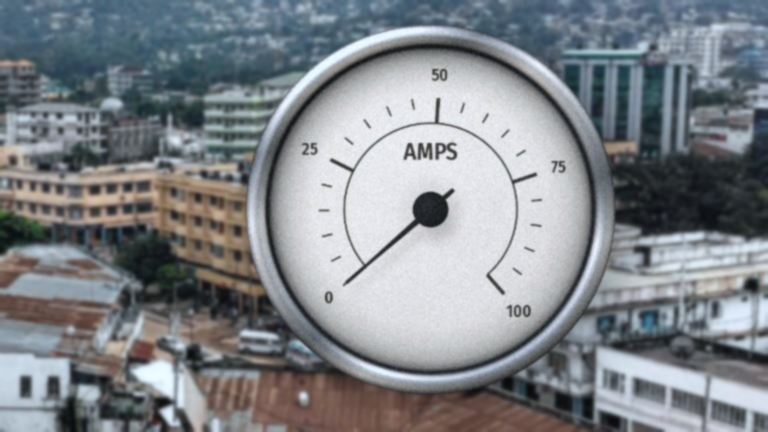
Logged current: 0 A
